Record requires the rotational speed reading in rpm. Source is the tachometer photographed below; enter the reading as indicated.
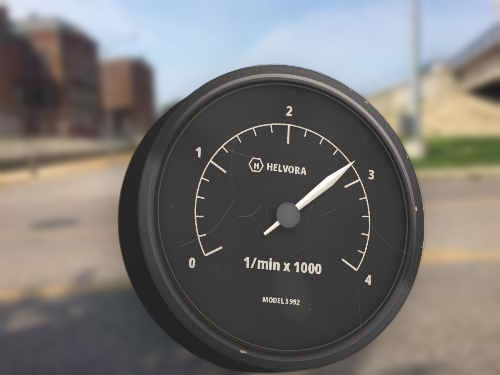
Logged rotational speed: 2800 rpm
